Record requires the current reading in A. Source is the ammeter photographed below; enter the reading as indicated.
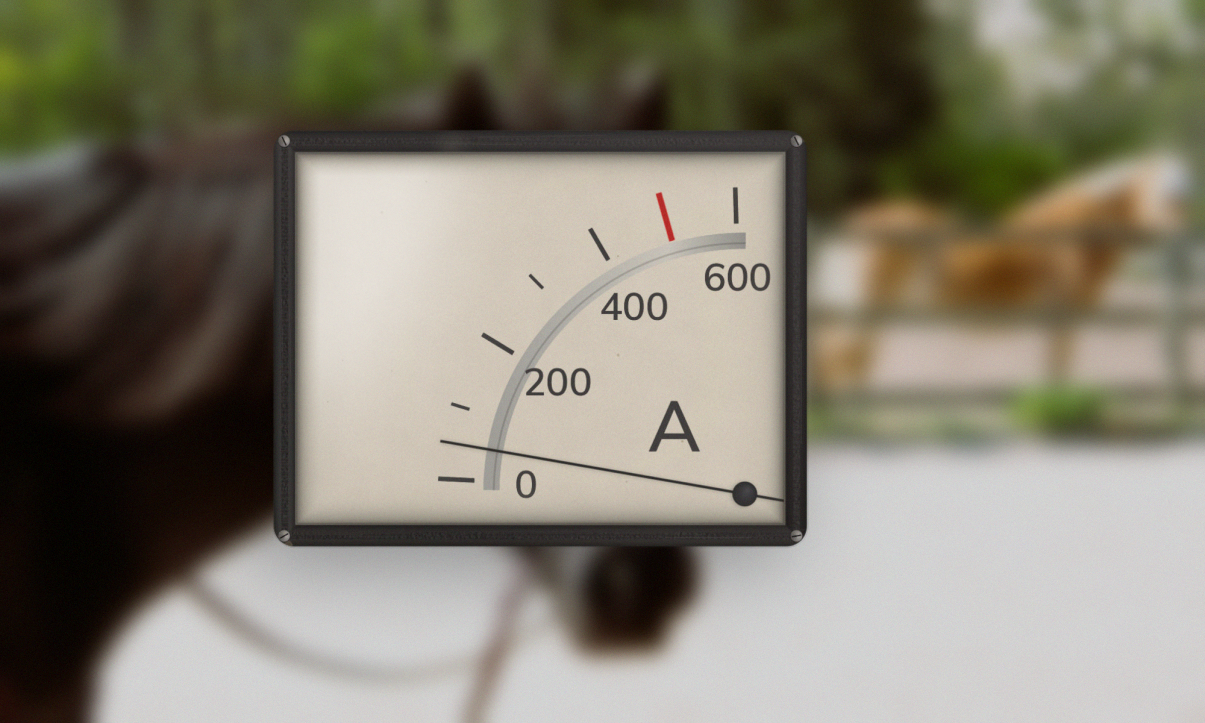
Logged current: 50 A
